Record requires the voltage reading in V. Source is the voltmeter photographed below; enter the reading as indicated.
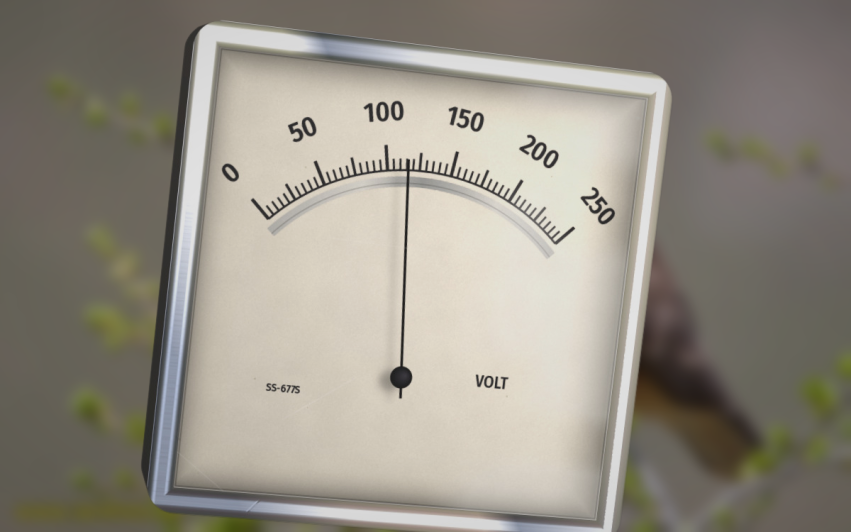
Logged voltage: 115 V
